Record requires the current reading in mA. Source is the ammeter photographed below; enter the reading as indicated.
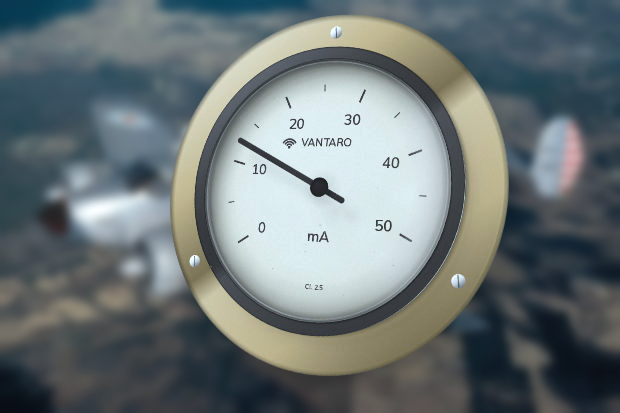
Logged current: 12.5 mA
